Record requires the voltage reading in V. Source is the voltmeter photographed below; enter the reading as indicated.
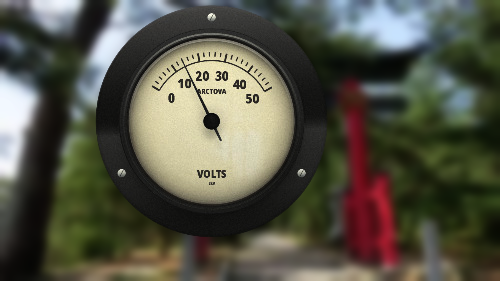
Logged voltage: 14 V
